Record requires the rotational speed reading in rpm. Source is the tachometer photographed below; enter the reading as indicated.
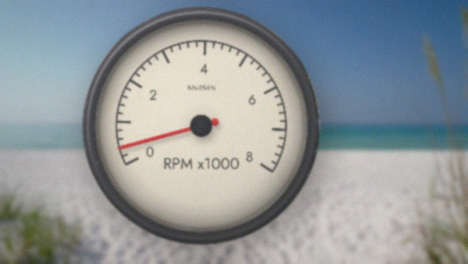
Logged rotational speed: 400 rpm
